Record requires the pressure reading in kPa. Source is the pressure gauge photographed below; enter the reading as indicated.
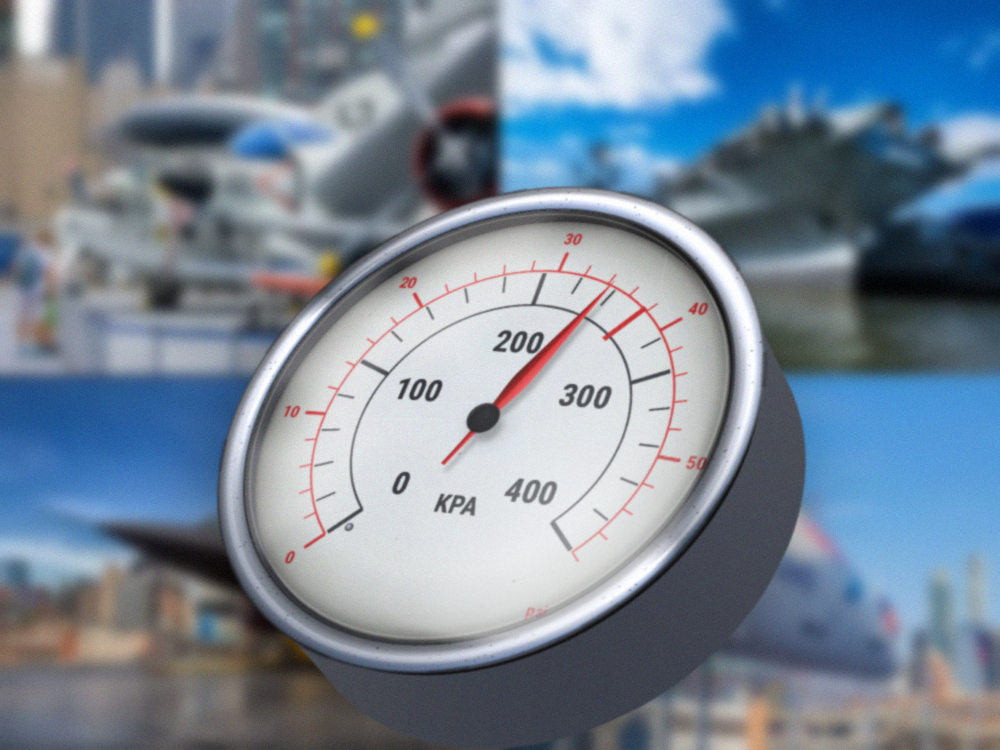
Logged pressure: 240 kPa
